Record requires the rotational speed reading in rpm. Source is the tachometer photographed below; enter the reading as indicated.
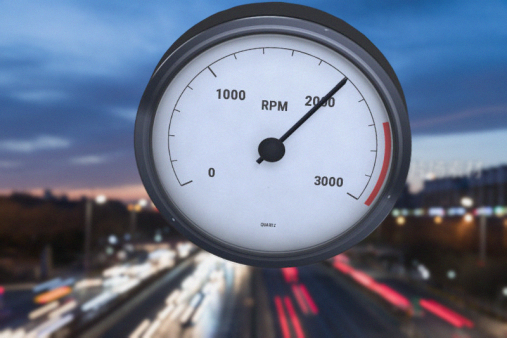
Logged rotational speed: 2000 rpm
